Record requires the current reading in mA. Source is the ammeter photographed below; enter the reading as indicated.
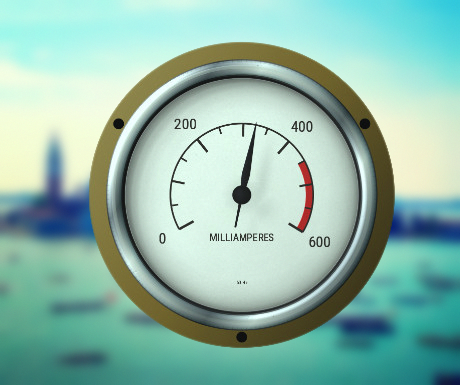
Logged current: 325 mA
